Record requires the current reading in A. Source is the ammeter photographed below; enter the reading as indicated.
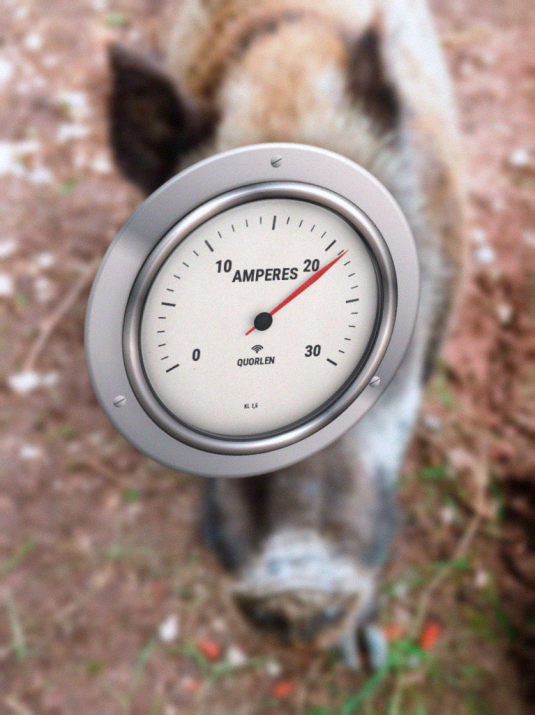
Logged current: 21 A
